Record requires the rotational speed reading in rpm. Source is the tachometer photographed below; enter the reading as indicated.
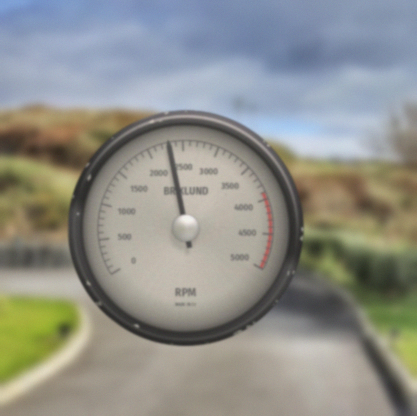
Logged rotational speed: 2300 rpm
